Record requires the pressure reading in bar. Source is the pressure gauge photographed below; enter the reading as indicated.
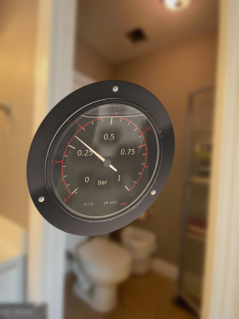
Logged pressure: 0.3 bar
